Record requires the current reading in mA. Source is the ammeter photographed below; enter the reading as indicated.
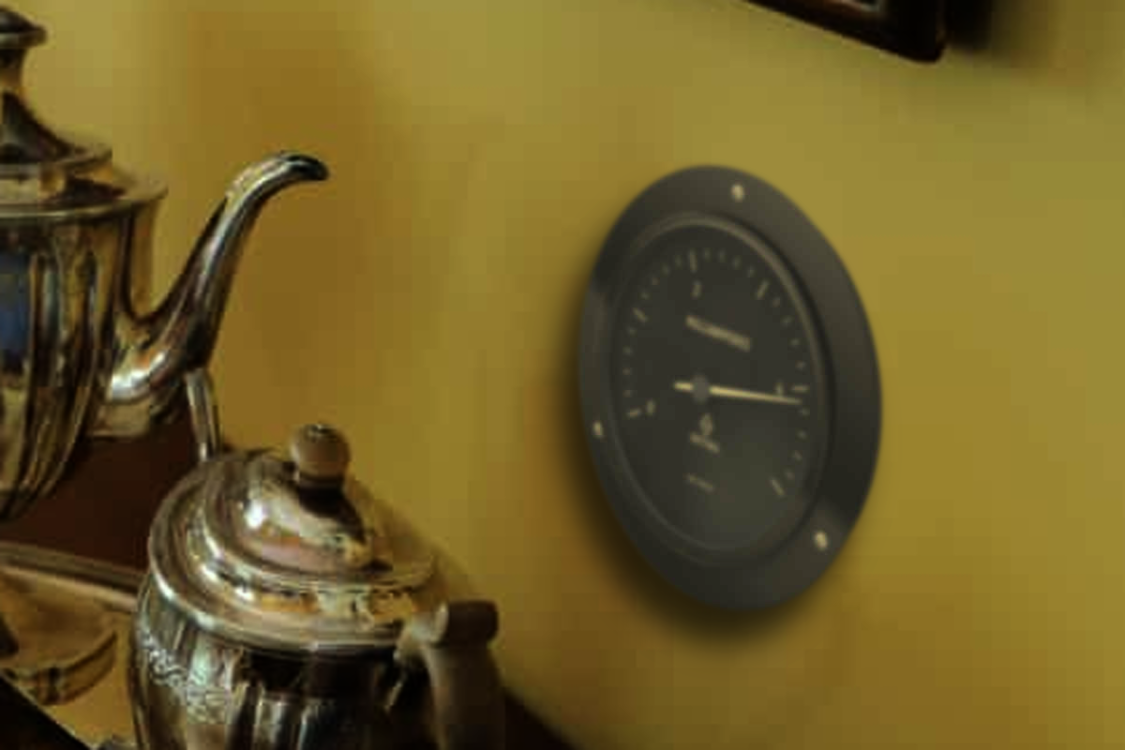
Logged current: 4.1 mA
